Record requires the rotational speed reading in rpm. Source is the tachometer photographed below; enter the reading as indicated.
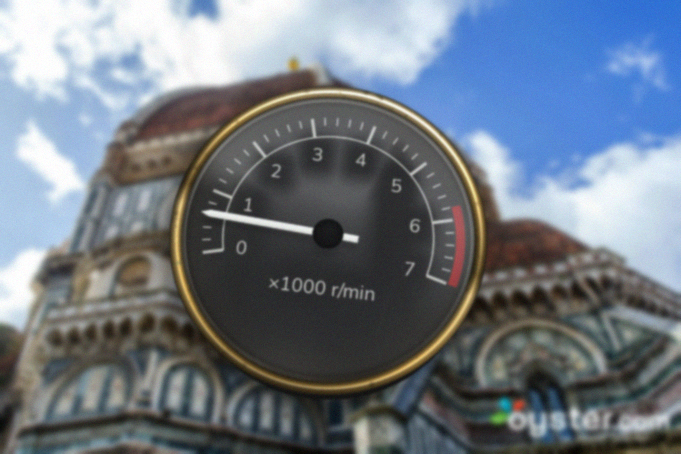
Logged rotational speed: 600 rpm
